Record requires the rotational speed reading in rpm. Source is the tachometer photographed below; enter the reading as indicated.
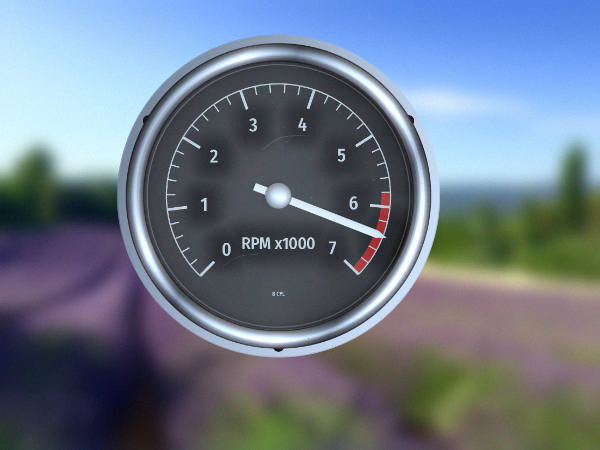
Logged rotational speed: 6400 rpm
